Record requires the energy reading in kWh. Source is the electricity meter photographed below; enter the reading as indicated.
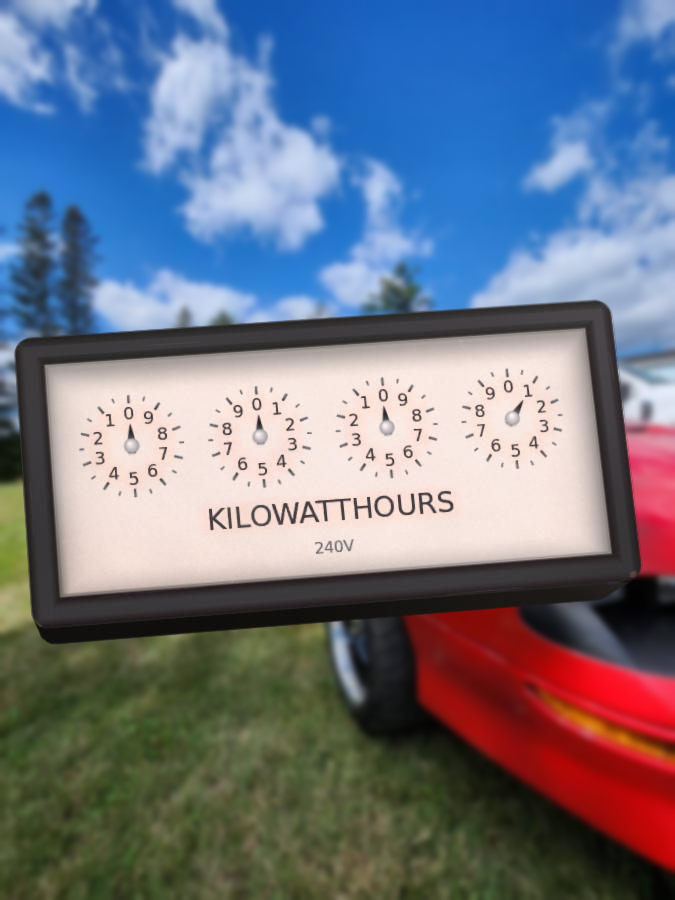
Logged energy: 1 kWh
